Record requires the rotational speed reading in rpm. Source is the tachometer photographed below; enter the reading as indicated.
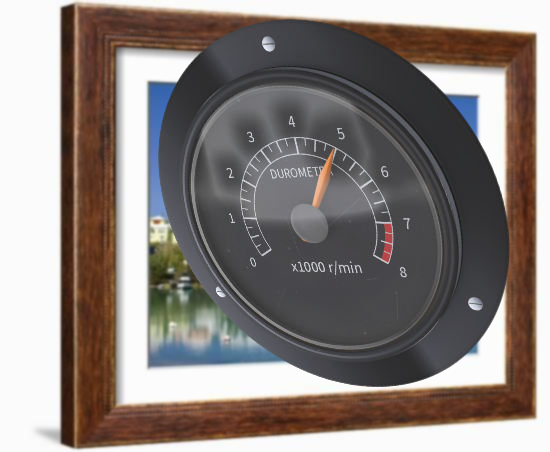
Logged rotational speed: 5000 rpm
